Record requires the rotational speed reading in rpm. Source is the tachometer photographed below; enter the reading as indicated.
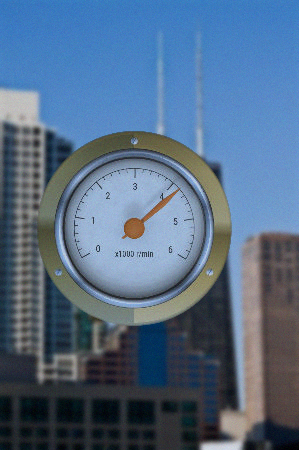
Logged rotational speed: 4200 rpm
